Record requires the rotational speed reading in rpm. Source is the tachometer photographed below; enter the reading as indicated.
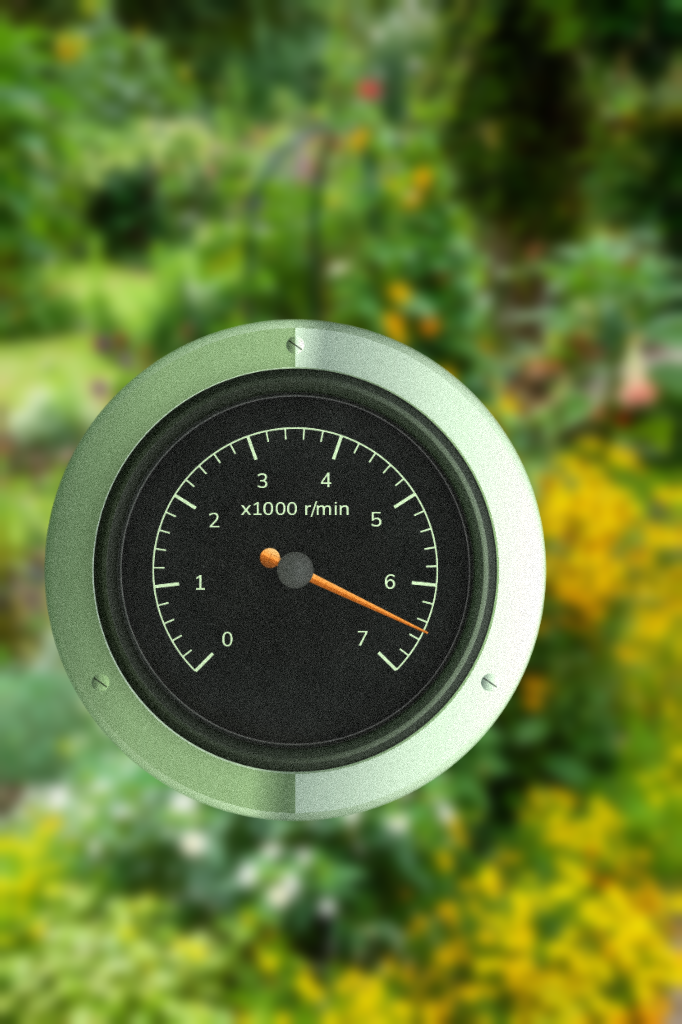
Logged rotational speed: 6500 rpm
